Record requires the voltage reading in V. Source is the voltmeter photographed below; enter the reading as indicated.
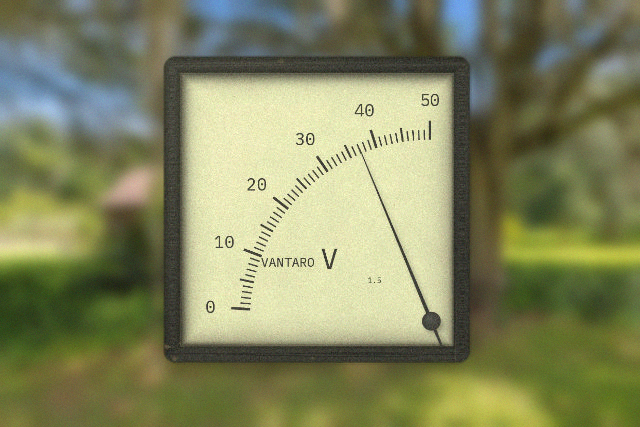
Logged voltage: 37 V
